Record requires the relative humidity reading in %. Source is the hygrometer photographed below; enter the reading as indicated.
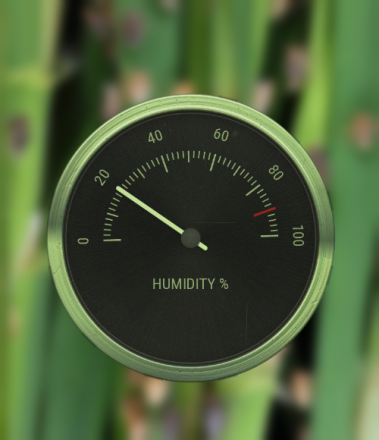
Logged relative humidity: 20 %
